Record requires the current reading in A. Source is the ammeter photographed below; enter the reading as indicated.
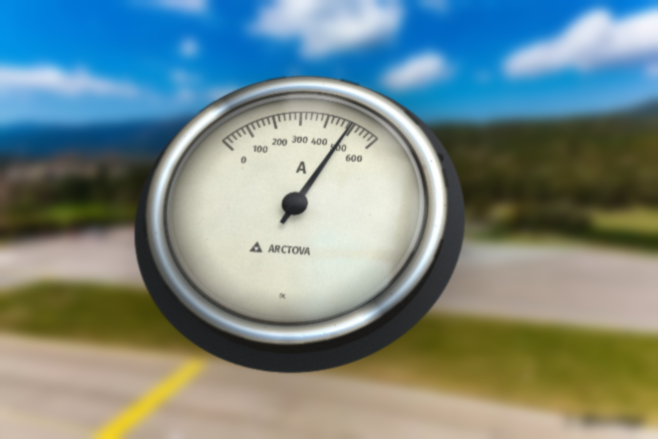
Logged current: 500 A
